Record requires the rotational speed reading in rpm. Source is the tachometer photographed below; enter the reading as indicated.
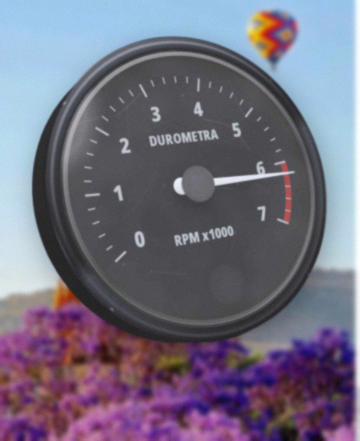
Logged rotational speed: 6200 rpm
